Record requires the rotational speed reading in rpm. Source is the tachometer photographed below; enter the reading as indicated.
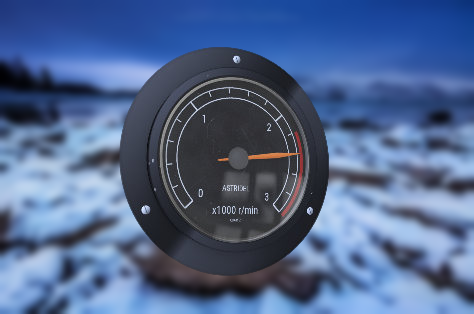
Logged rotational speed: 2400 rpm
